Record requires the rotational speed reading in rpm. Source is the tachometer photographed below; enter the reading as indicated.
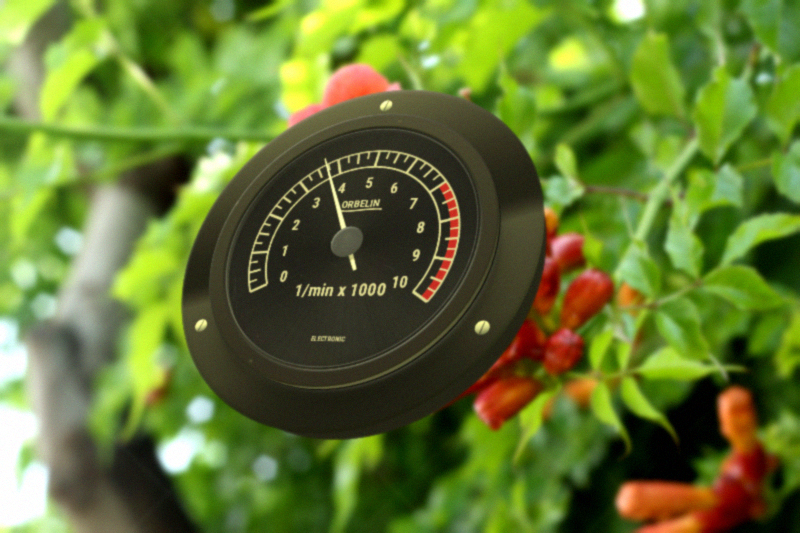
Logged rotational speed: 3750 rpm
